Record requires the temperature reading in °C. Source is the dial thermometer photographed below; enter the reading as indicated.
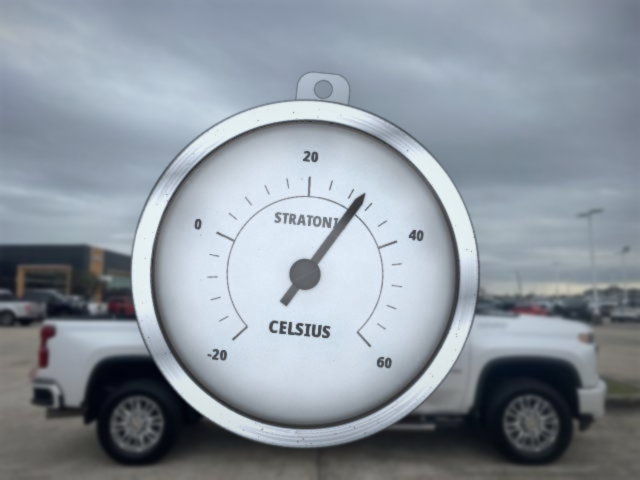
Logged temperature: 30 °C
